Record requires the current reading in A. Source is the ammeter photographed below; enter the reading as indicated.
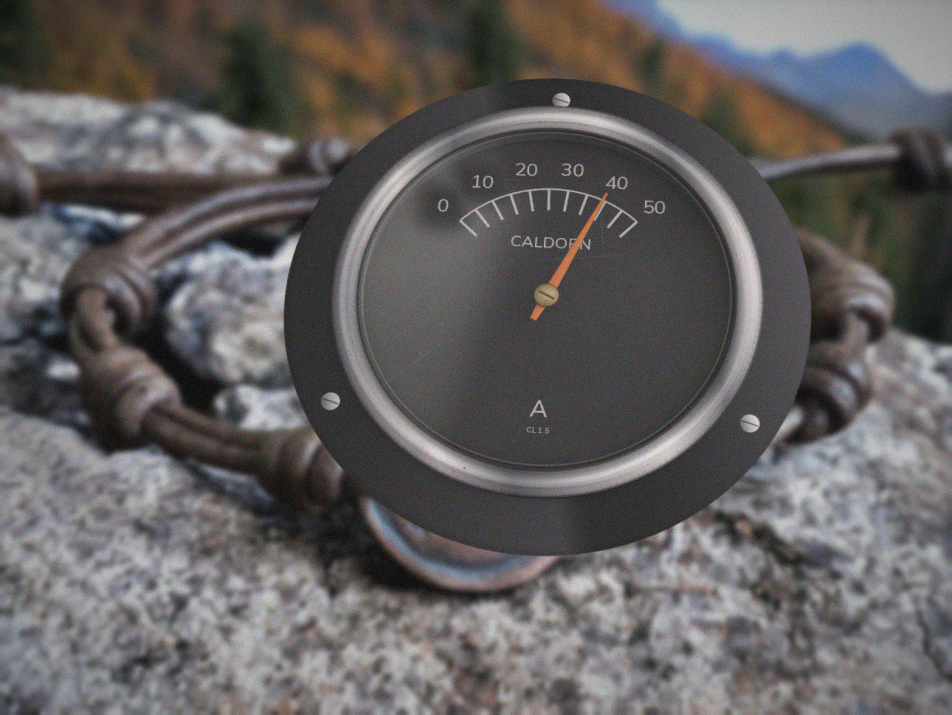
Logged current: 40 A
